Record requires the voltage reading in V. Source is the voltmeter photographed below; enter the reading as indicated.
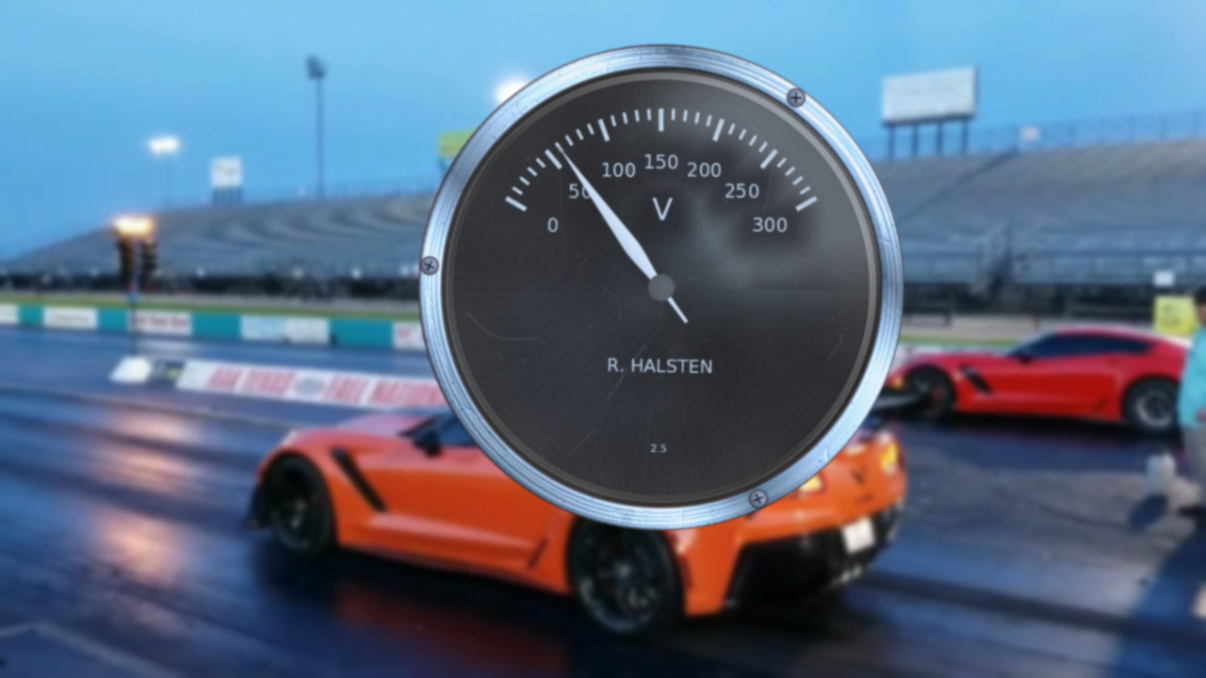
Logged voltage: 60 V
